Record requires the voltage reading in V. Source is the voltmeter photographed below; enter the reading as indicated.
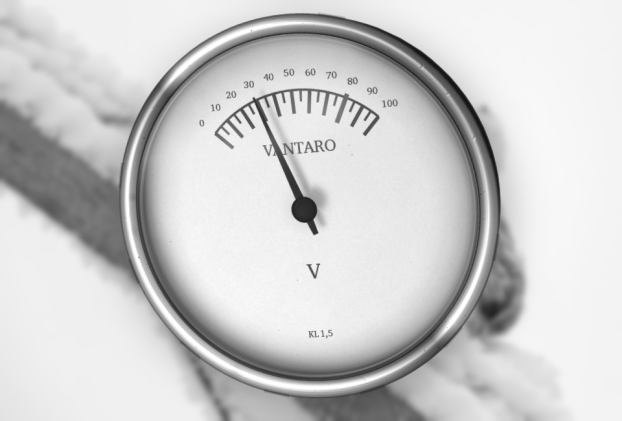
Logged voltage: 30 V
